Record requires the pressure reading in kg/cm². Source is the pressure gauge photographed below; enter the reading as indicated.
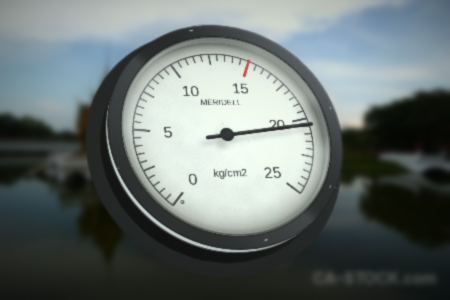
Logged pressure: 20.5 kg/cm²
